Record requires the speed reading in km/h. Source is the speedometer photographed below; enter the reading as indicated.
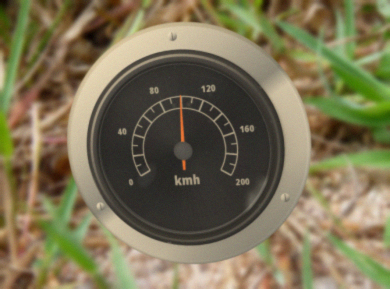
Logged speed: 100 km/h
